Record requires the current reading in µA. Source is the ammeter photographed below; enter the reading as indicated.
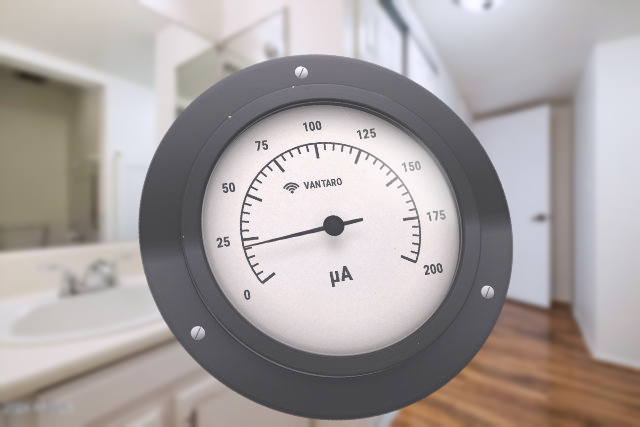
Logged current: 20 µA
